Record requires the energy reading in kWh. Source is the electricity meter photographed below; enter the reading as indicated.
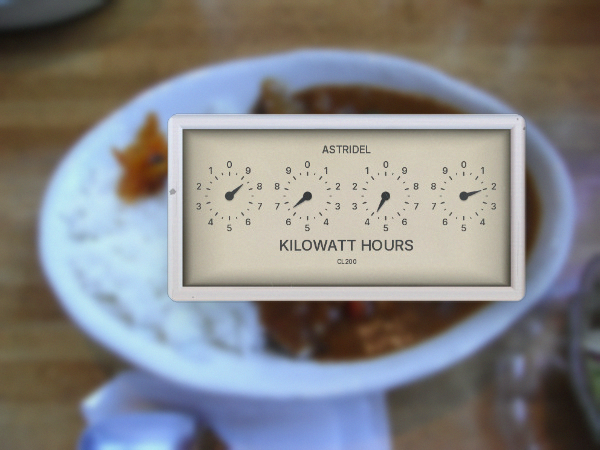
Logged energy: 8642 kWh
